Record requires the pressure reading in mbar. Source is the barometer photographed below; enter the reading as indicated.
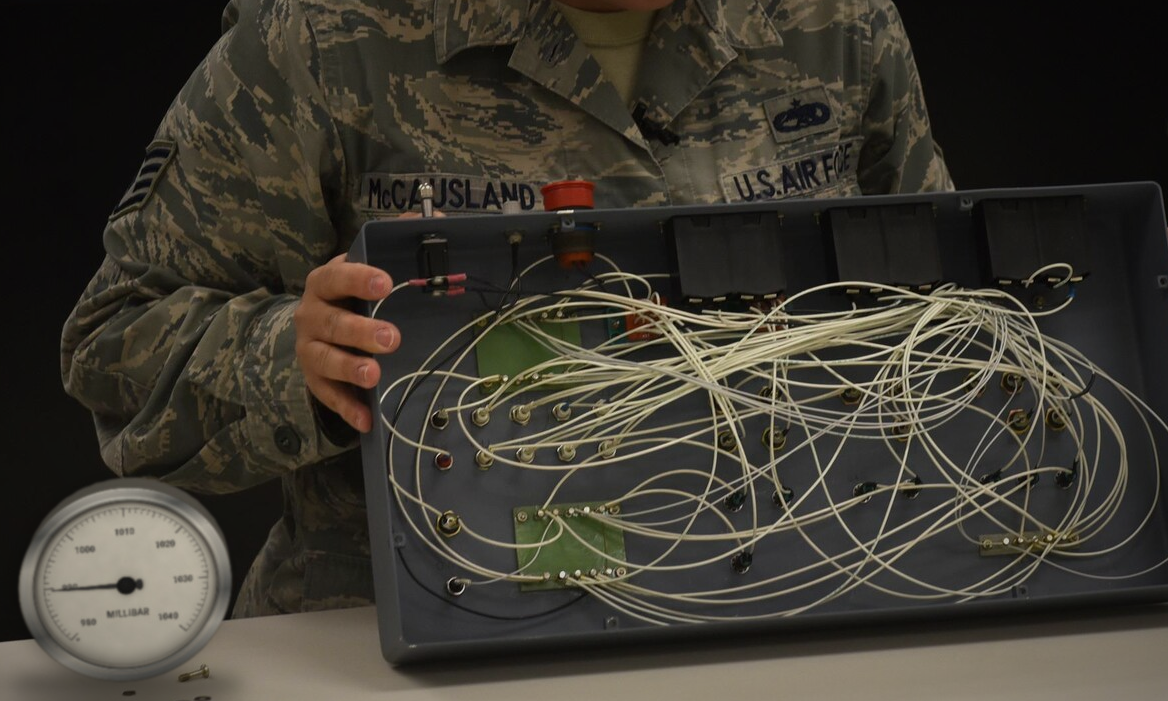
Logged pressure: 990 mbar
